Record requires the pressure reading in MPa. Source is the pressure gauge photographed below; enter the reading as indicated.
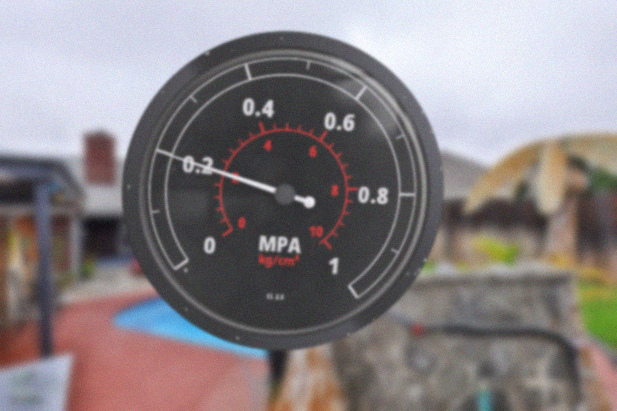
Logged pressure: 0.2 MPa
